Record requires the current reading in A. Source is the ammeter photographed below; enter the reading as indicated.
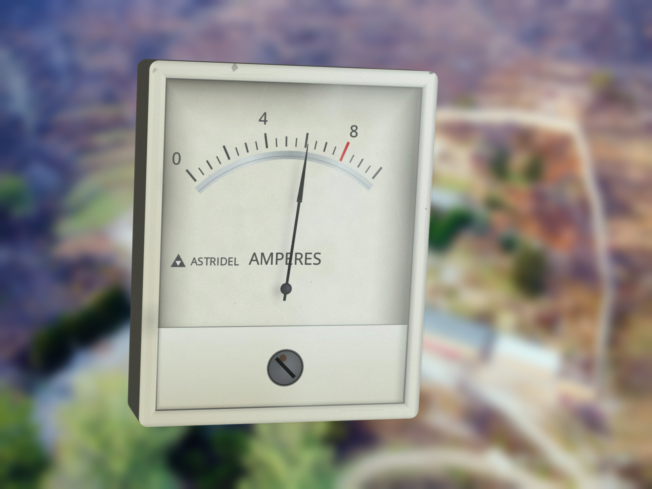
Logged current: 6 A
